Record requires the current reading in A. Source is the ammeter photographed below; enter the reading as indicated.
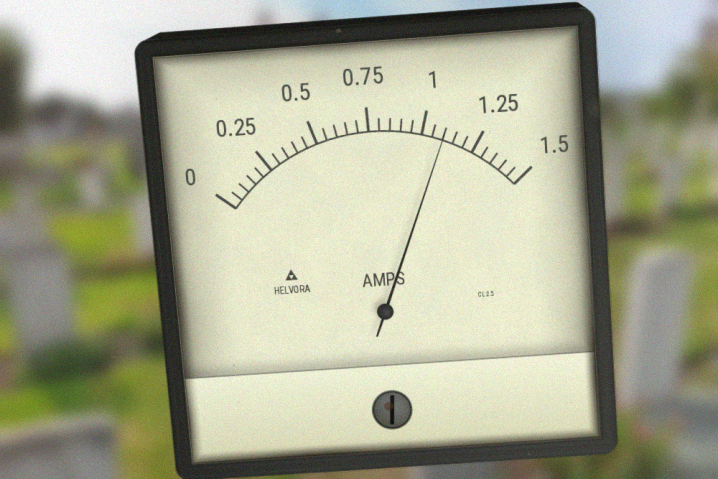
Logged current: 1.1 A
